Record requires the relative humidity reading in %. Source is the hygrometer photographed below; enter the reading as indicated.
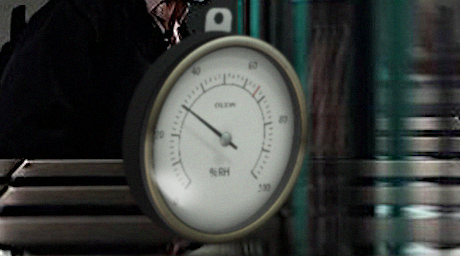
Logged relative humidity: 30 %
